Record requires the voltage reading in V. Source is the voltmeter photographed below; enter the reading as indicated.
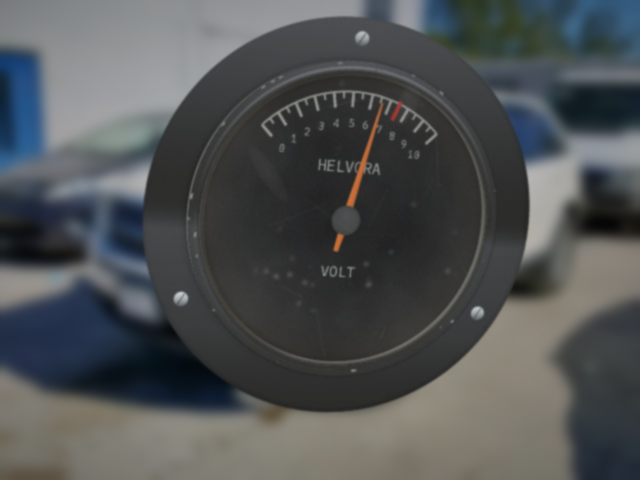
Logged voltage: 6.5 V
